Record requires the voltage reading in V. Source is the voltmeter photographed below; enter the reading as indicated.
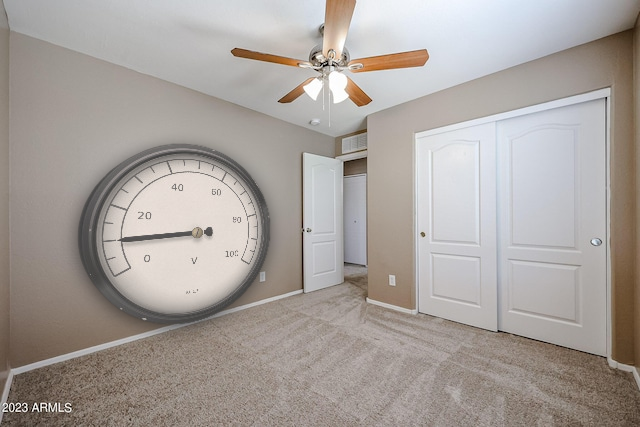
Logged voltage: 10 V
